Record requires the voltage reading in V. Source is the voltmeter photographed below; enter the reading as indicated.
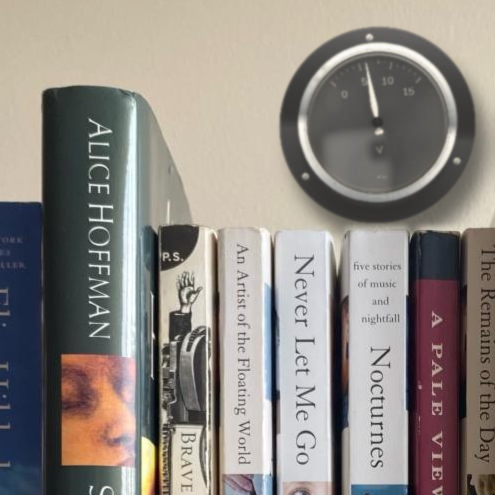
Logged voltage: 6 V
